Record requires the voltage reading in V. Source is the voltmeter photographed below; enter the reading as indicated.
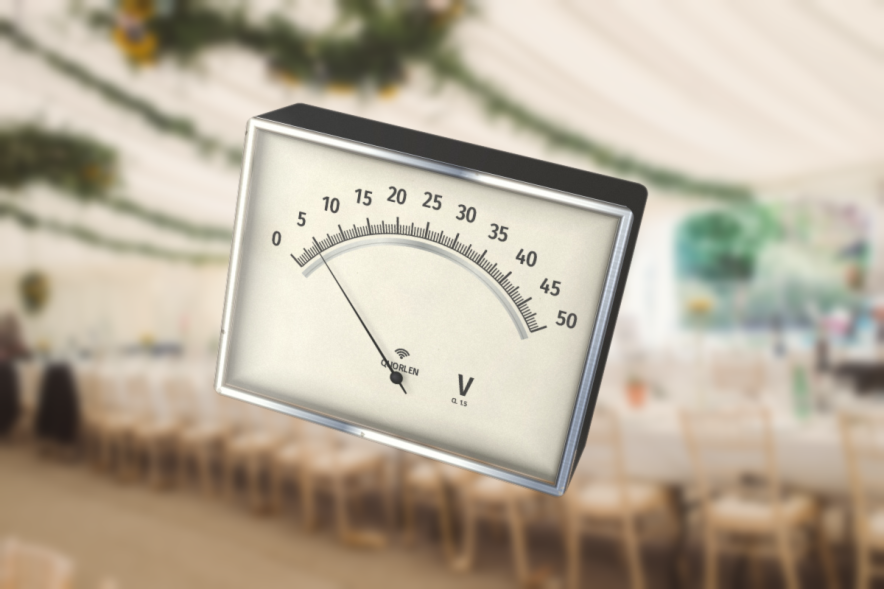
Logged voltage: 5 V
